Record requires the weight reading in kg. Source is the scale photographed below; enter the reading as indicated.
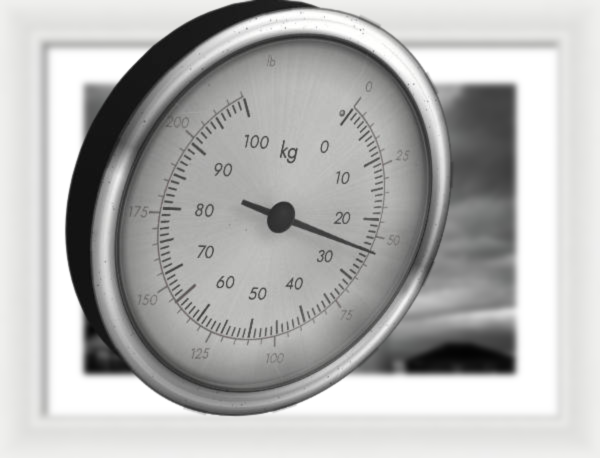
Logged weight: 25 kg
